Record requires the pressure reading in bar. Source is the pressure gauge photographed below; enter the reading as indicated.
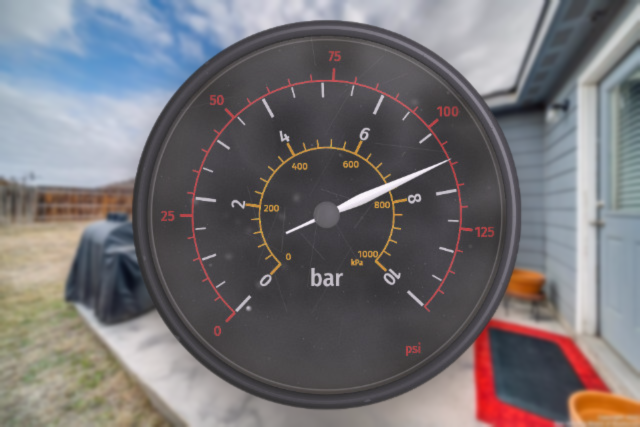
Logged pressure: 7.5 bar
